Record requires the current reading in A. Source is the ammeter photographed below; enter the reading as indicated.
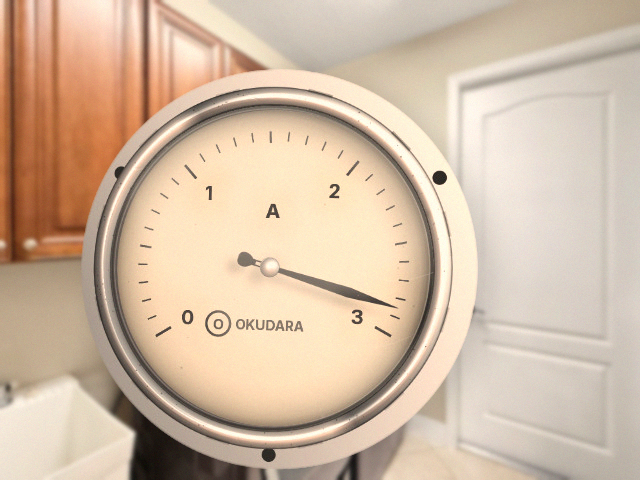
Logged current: 2.85 A
